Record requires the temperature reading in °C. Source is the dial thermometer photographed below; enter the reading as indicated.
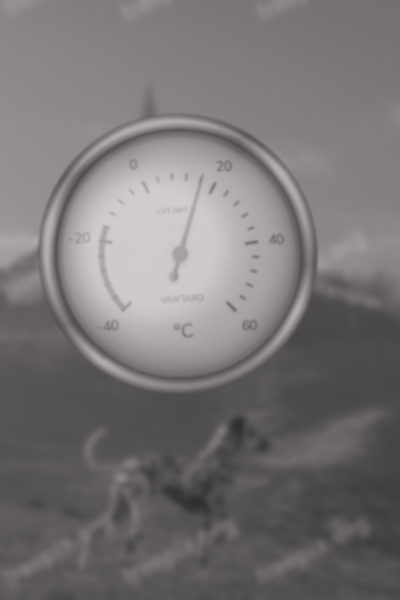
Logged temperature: 16 °C
